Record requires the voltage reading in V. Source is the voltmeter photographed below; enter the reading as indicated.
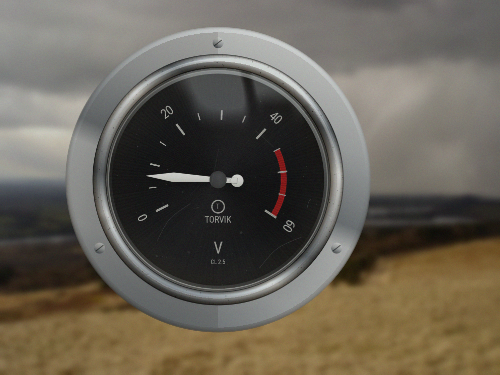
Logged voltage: 7.5 V
